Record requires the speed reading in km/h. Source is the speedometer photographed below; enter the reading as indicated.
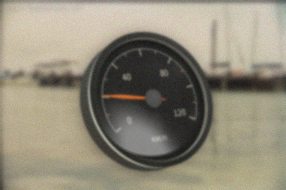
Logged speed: 20 km/h
